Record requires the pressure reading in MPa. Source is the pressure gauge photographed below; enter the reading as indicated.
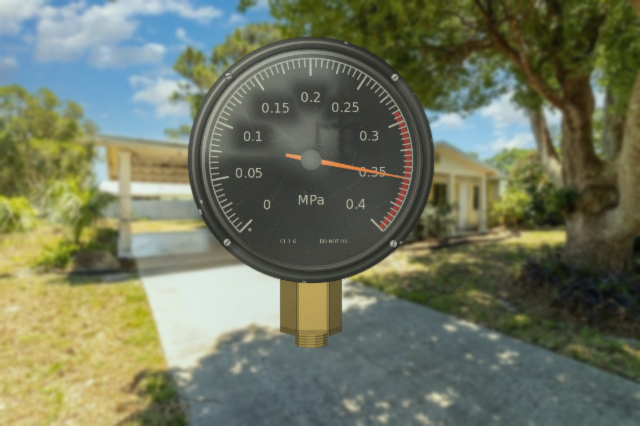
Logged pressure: 0.35 MPa
